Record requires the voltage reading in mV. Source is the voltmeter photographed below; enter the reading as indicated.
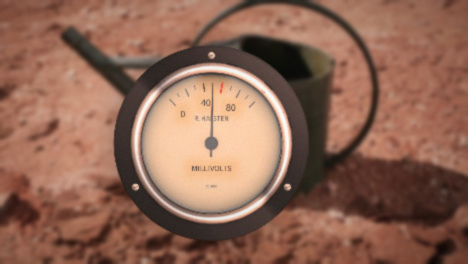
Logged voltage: 50 mV
